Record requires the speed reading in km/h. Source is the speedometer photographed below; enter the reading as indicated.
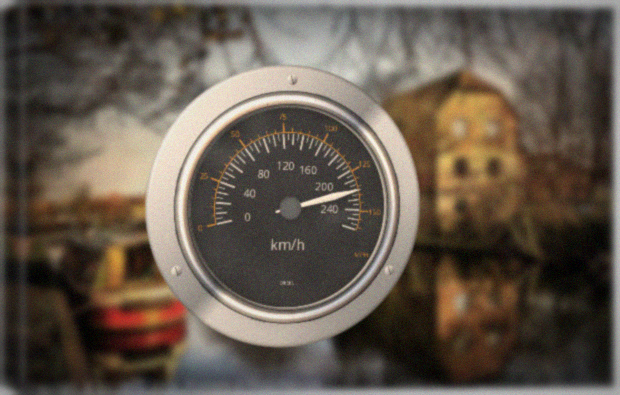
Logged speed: 220 km/h
